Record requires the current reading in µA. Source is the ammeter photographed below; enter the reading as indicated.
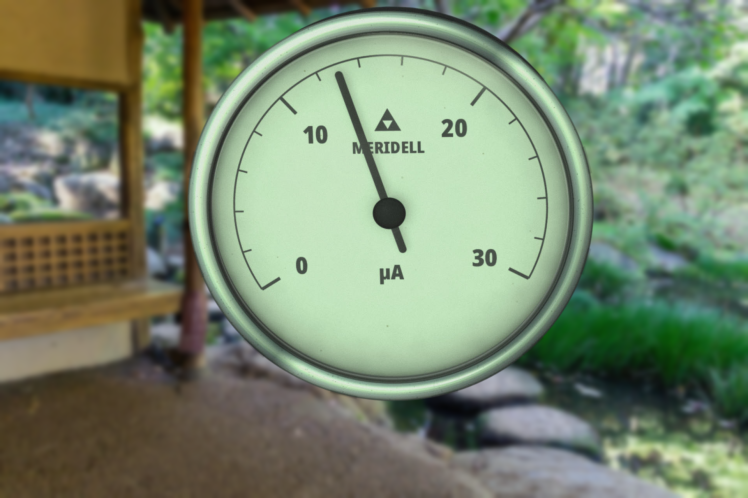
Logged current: 13 µA
